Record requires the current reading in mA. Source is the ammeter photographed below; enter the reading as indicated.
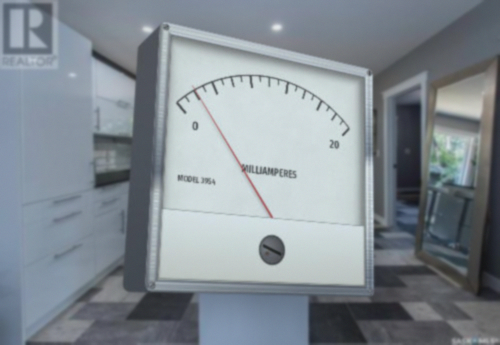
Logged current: 2 mA
